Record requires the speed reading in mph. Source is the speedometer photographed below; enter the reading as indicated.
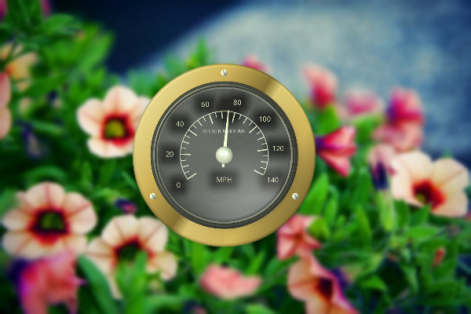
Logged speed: 75 mph
